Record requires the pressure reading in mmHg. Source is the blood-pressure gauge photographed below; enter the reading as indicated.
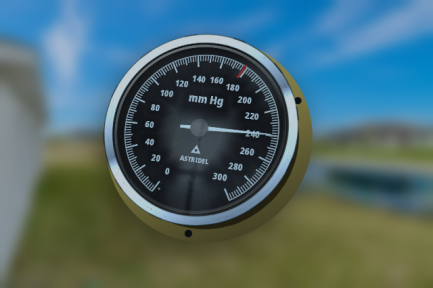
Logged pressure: 240 mmHg
